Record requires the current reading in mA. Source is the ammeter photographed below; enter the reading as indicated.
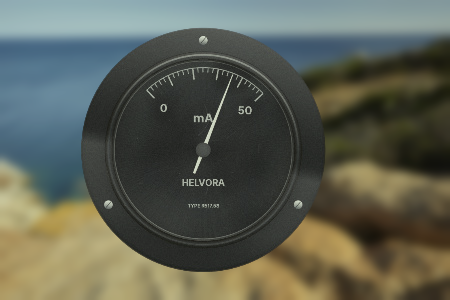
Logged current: 36 mA
